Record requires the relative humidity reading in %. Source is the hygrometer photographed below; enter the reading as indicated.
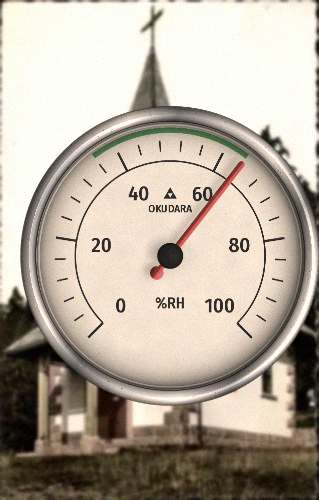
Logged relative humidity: 64 %
